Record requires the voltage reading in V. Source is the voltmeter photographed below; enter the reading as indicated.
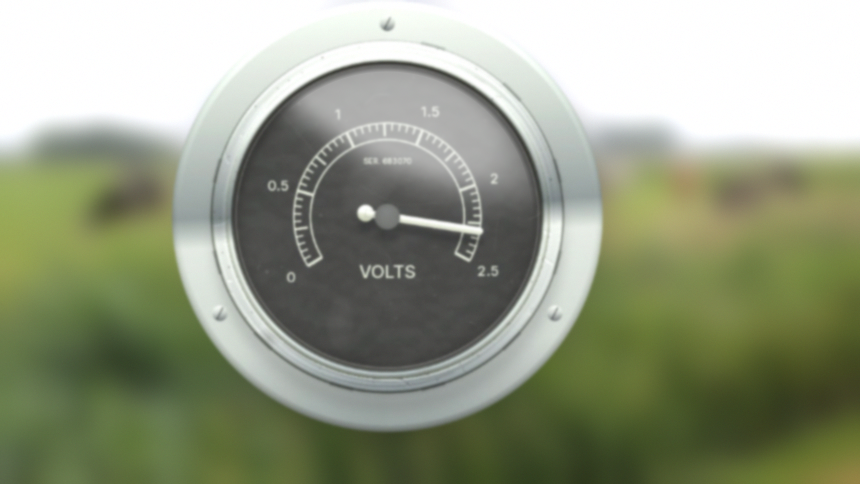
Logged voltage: 2.3 V
